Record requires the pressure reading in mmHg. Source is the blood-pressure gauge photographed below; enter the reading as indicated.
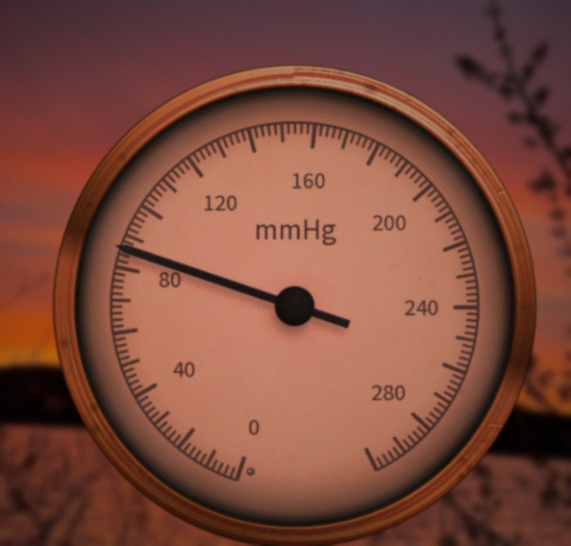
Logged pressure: 86 mmHg
